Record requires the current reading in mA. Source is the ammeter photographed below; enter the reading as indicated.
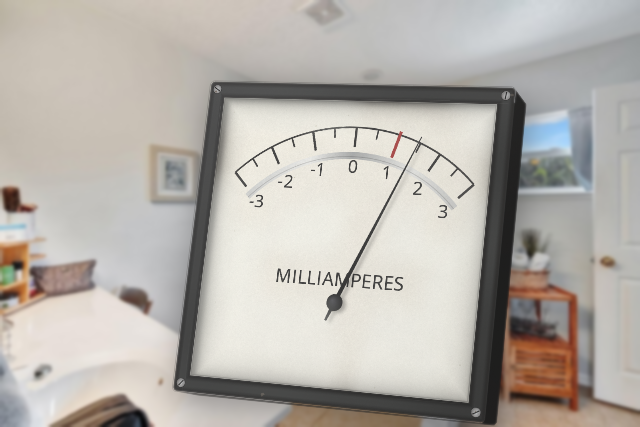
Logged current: 1.5 mA
